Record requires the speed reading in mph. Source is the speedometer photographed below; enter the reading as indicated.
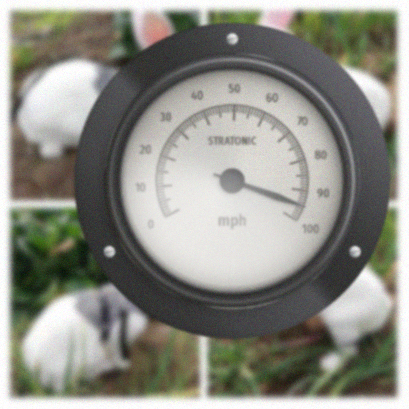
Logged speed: 95 mph
